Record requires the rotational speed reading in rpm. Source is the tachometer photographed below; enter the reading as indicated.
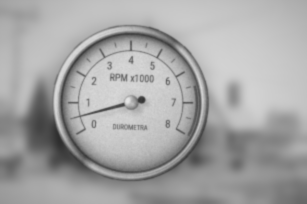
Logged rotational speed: 500 rpm
